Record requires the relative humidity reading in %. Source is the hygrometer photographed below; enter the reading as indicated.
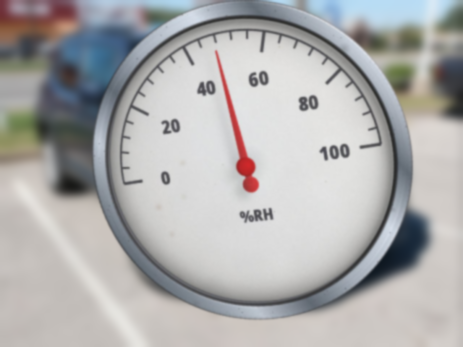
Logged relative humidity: 48 %
